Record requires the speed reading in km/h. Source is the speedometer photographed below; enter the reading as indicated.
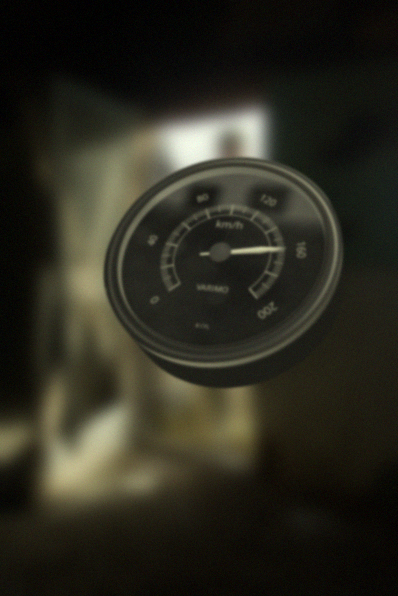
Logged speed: 160 km/h
